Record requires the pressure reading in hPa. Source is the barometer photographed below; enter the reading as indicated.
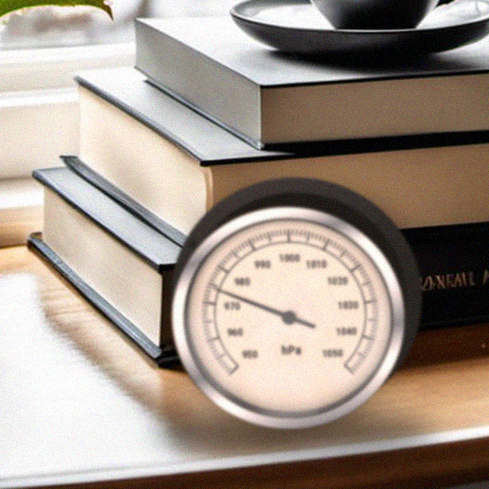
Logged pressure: 975 hPa
